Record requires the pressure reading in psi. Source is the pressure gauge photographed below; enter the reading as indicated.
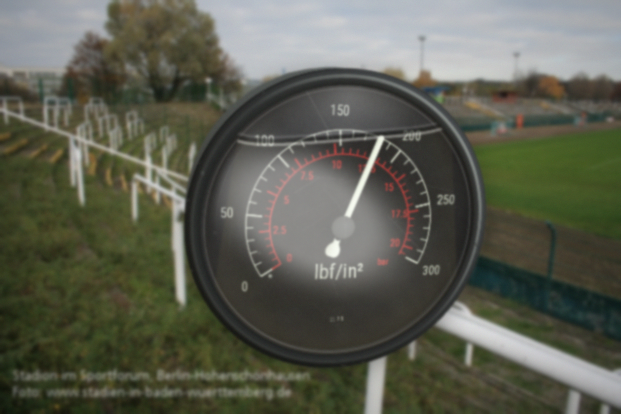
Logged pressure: 180 psi
